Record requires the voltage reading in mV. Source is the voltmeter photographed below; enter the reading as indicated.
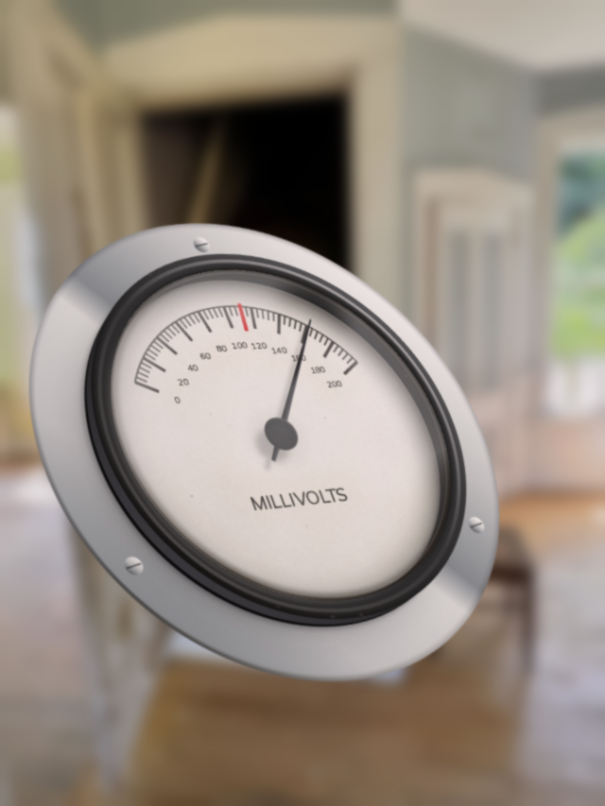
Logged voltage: 160 mV
